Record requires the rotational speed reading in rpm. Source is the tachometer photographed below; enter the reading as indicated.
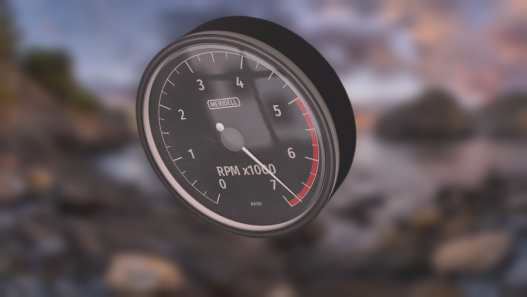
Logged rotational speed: 6750 rpm
